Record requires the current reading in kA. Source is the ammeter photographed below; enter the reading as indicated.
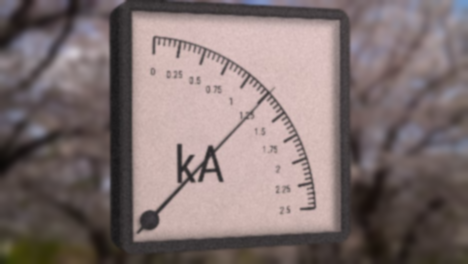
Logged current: 1.25 kA
